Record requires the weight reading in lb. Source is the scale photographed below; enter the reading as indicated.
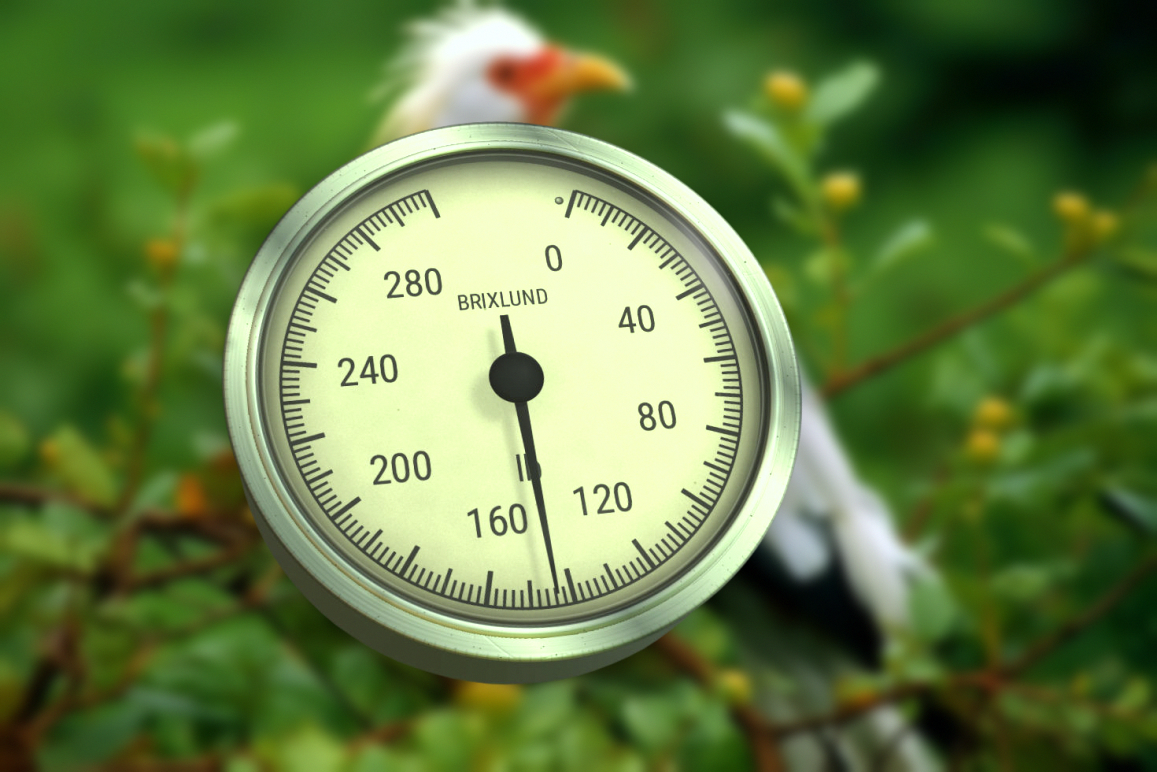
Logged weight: 144 lb
